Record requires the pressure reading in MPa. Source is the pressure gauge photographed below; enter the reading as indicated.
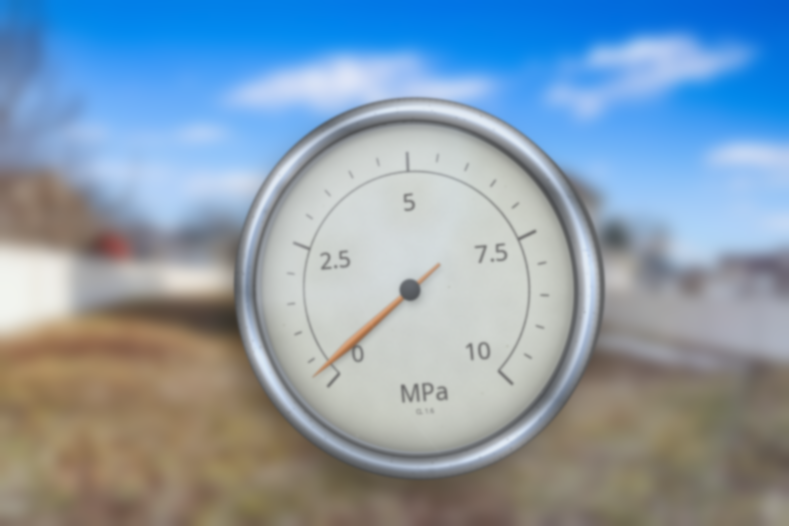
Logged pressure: 0.25 MPa
